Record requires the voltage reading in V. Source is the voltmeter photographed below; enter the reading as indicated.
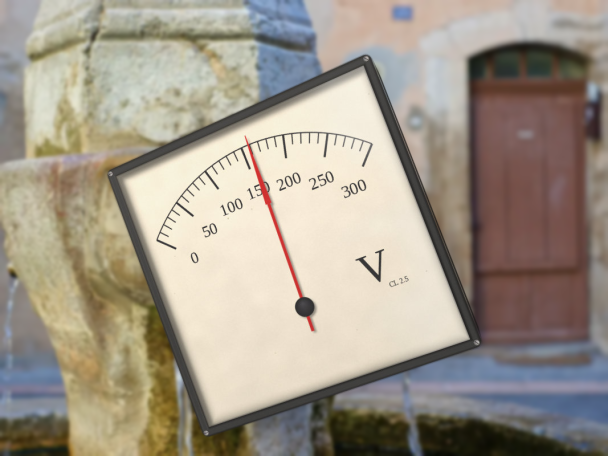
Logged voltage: 160 V
